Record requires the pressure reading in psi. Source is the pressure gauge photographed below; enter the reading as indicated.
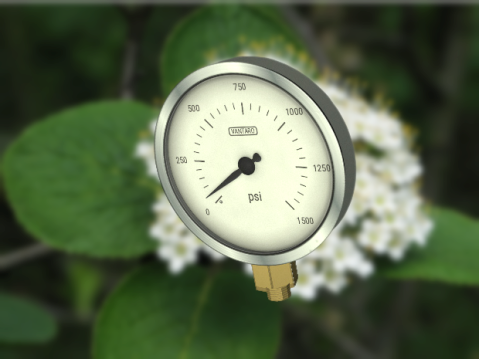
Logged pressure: 50 psi
